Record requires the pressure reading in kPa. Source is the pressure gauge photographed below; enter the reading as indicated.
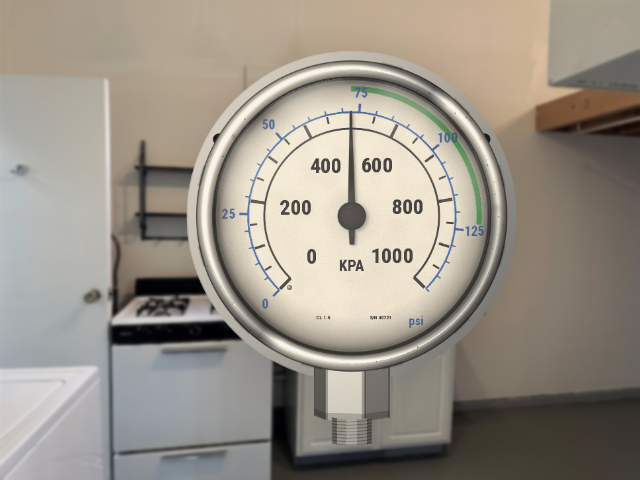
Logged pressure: 500 kPa
